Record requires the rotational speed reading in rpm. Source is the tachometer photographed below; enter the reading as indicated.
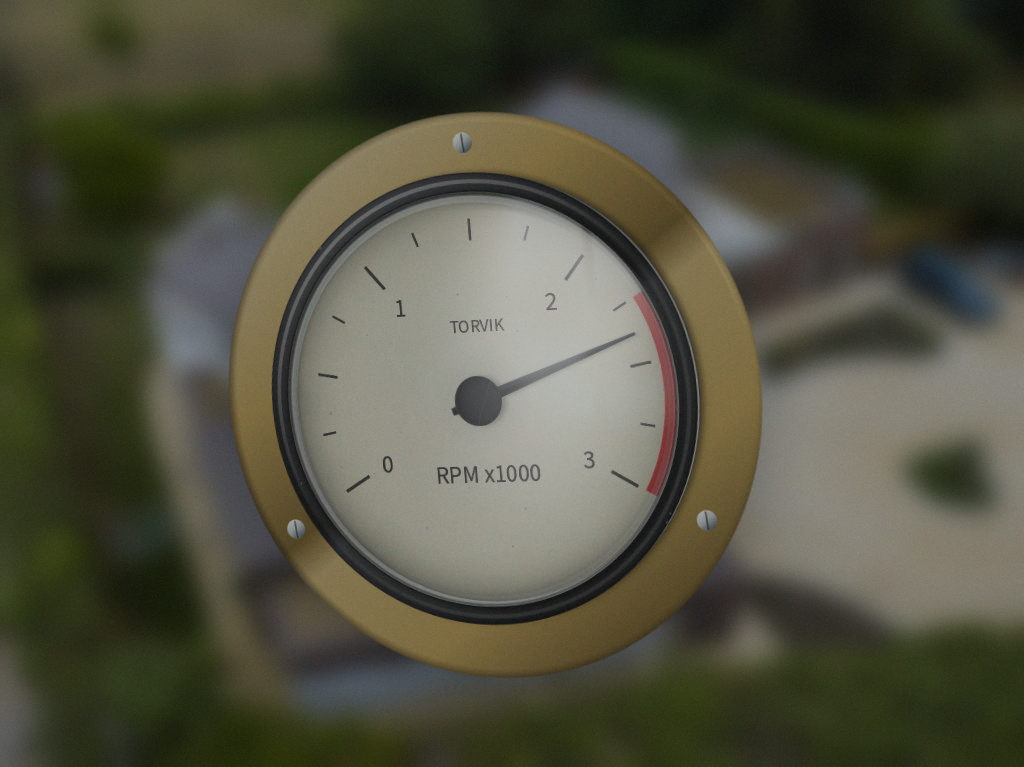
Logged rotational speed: 2375 rpm
